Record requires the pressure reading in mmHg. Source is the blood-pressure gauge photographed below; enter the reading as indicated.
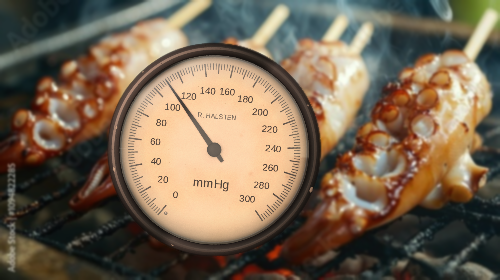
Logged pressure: 110 mmHg
